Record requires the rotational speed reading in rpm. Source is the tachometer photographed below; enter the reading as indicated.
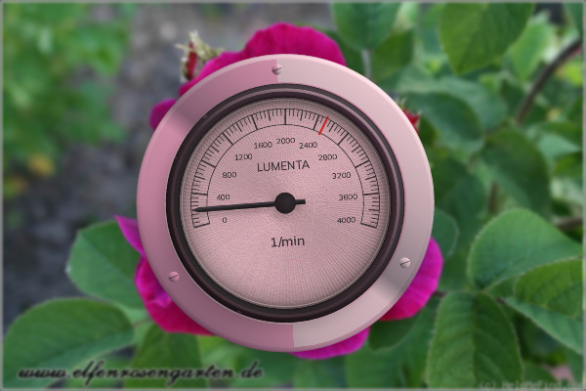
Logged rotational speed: 200 rpm
